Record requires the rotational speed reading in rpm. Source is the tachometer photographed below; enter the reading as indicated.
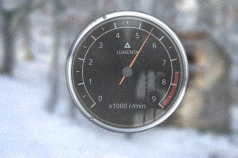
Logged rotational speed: 5500 rpm
